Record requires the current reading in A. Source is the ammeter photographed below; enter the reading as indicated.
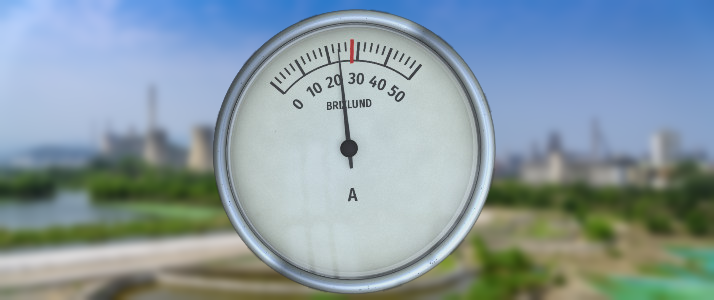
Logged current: 24 A
